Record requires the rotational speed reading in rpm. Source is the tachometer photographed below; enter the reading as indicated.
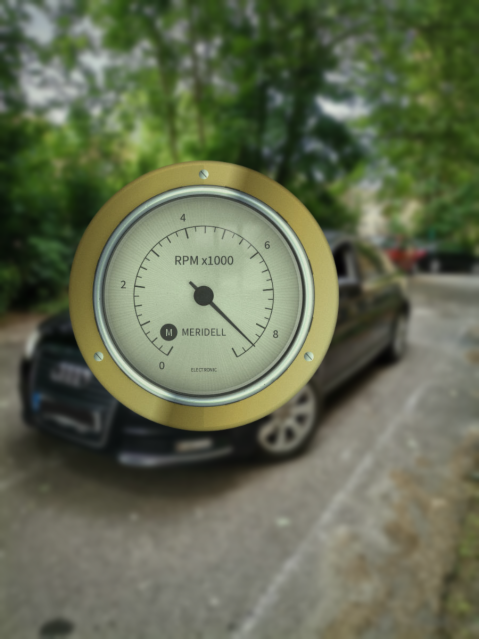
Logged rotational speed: 8500 rpm
